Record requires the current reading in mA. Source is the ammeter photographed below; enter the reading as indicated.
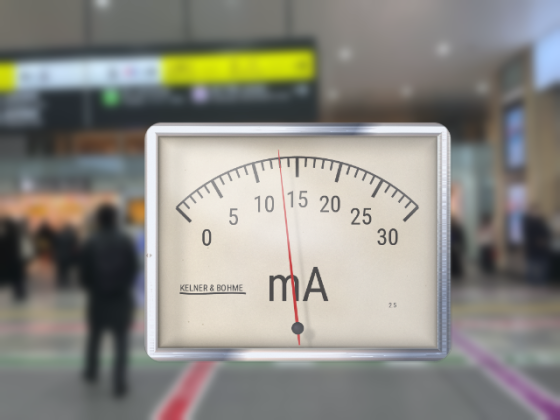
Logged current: 13 mA
